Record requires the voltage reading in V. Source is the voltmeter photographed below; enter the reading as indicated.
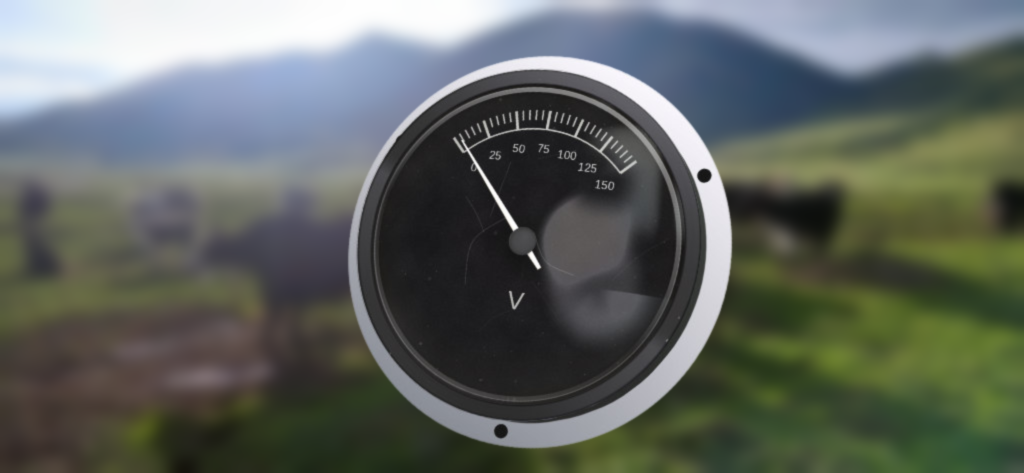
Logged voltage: 5 V
